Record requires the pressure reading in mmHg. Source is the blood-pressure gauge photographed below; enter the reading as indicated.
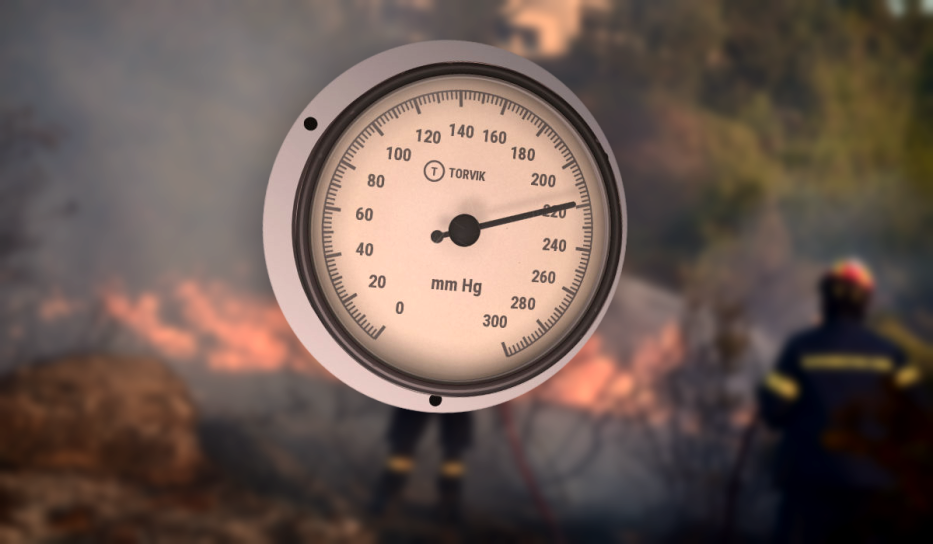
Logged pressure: 218 mmHg
